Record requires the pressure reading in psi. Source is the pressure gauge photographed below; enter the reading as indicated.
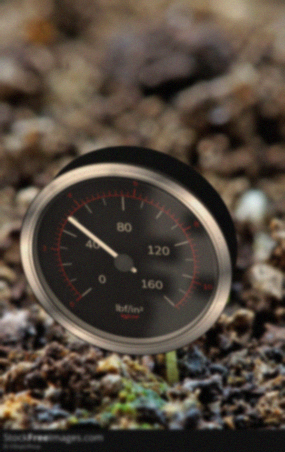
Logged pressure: 50 psi
